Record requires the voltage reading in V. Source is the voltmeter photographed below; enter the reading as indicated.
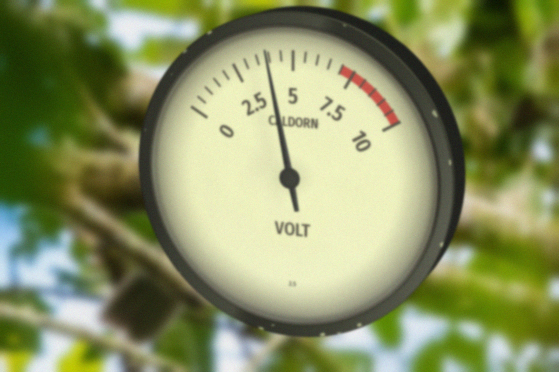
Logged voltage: 4 V
